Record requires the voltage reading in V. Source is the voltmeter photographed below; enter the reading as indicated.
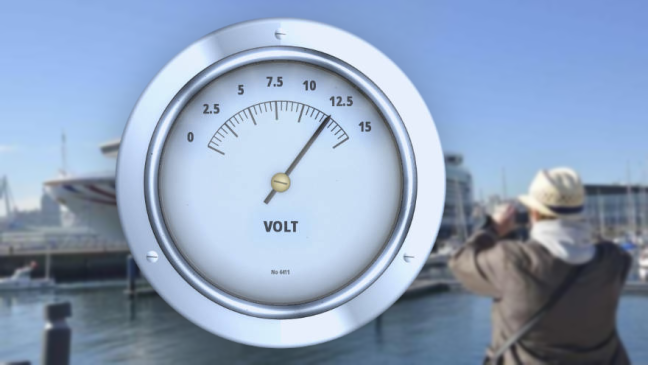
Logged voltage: 12.5 V
